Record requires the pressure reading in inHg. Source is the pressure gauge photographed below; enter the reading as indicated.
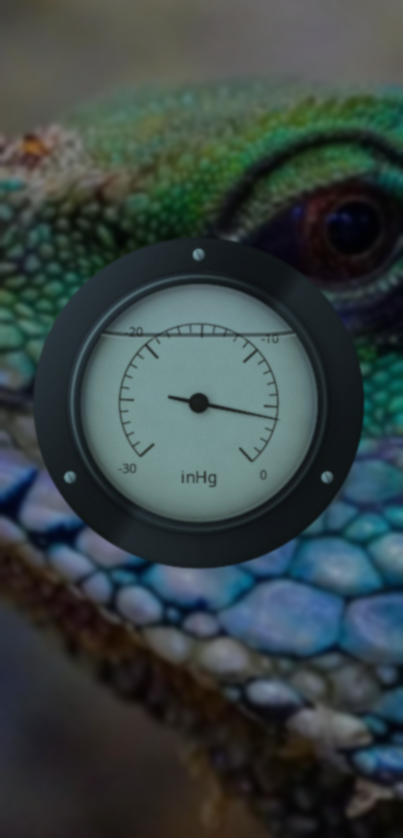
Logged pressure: -4 inHg
